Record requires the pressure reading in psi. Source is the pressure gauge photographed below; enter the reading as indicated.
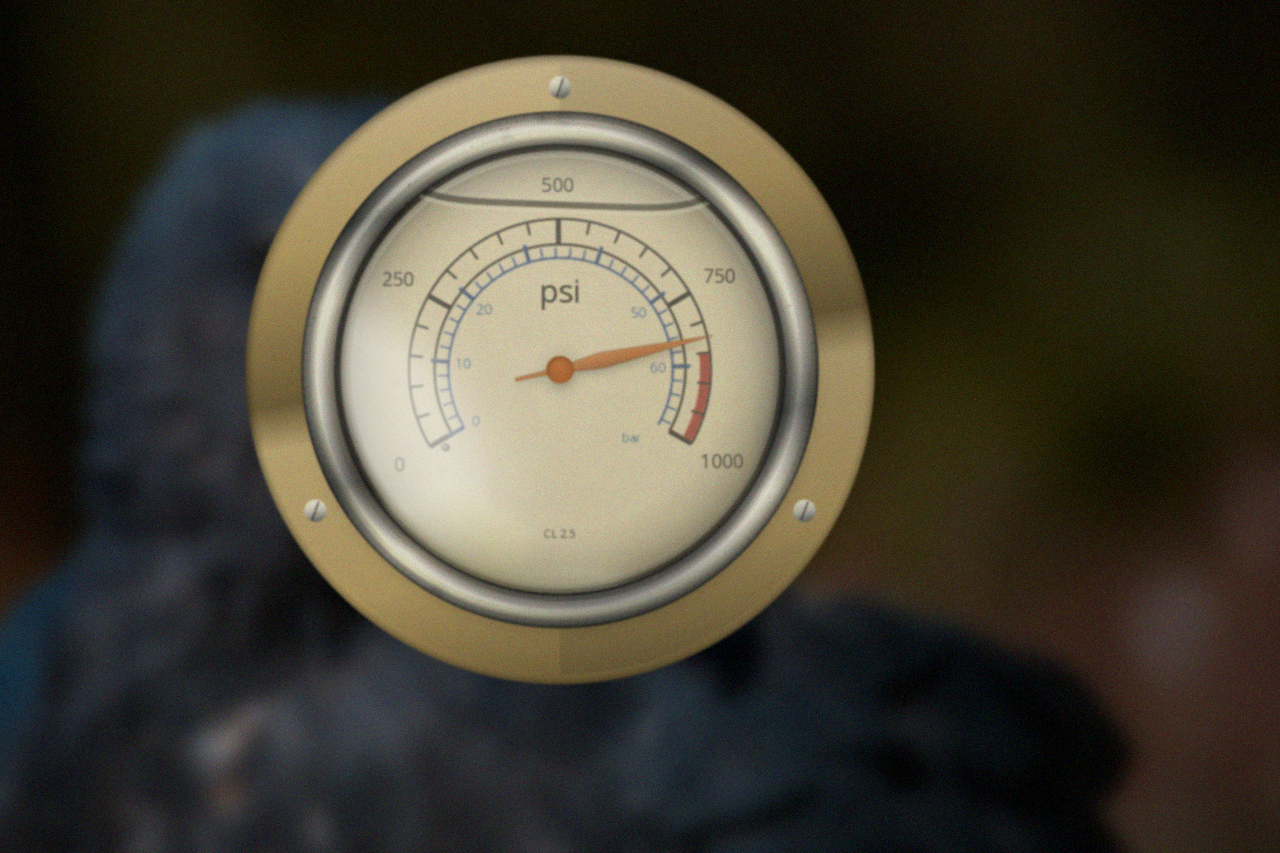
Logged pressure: 825 psi
